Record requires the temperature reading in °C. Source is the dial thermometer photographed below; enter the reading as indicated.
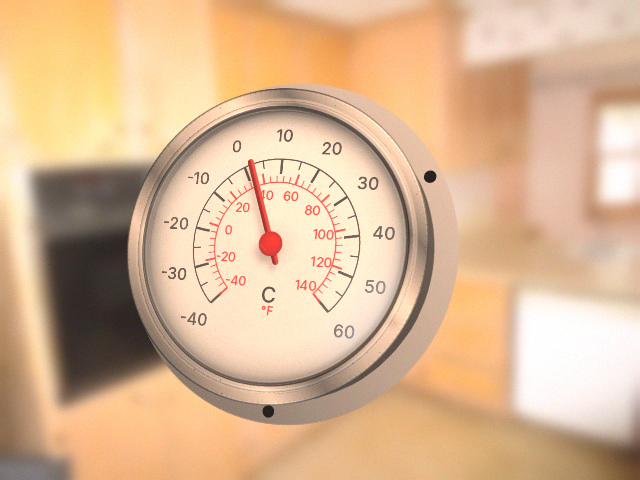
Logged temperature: 2.5 °C
